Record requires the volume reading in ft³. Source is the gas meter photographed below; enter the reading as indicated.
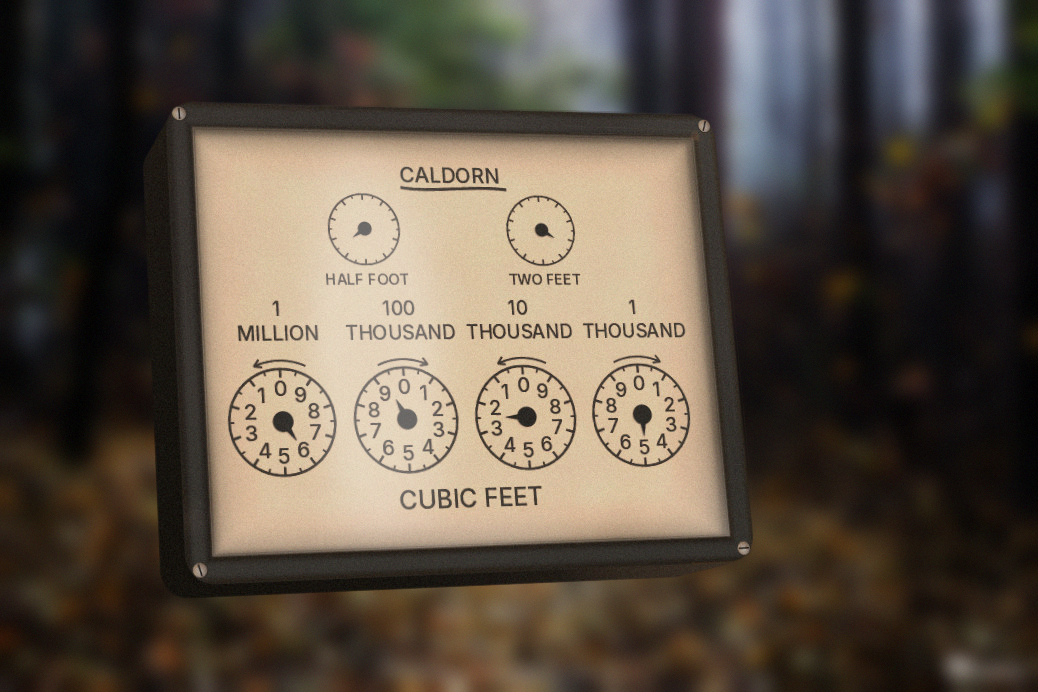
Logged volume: 592500 ft³
